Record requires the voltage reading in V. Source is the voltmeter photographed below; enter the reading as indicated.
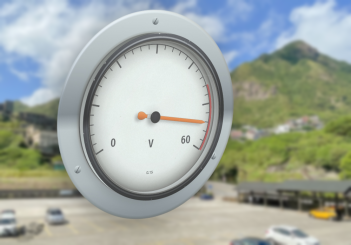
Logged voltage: 54 V
